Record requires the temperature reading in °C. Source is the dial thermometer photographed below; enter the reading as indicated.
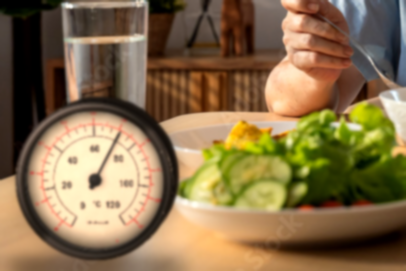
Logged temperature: 72 °C
